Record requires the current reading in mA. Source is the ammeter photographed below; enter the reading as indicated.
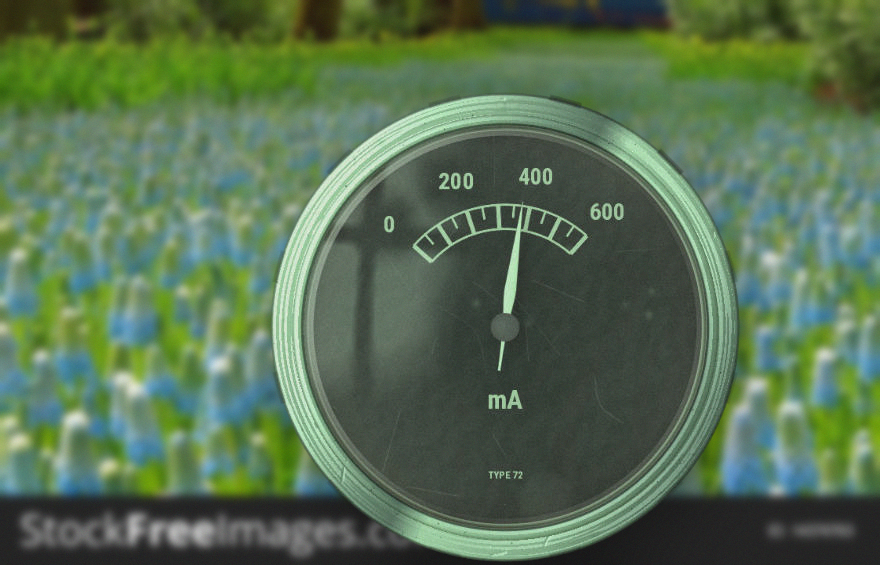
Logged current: 375 mA
